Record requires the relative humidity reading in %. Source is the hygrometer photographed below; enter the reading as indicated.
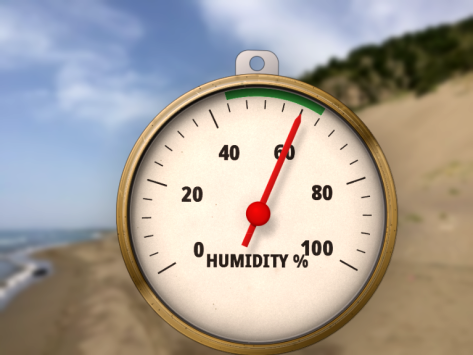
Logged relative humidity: 60 %
